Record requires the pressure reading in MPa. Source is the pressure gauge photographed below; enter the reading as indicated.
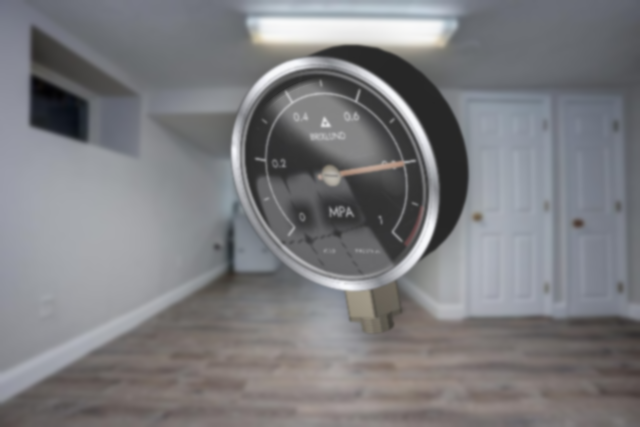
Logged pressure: 0.8 MPa
